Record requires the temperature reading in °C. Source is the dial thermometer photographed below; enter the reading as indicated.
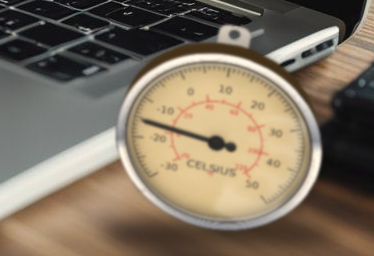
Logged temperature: -15 °C
